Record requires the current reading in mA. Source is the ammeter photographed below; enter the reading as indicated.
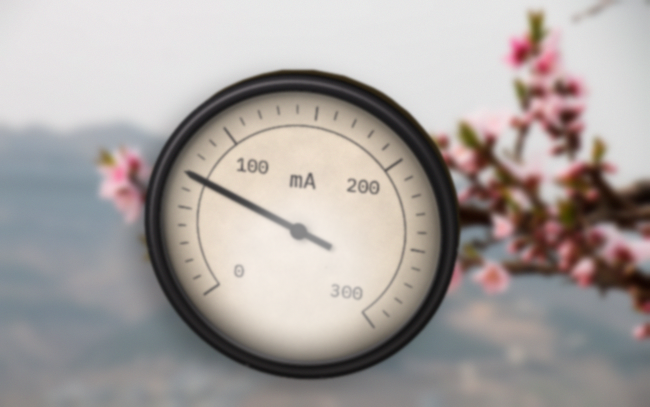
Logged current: 70 mA
